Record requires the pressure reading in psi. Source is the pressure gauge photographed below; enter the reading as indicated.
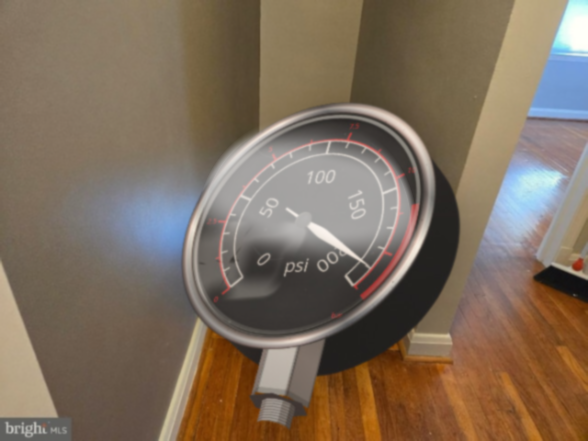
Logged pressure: 190 psi
